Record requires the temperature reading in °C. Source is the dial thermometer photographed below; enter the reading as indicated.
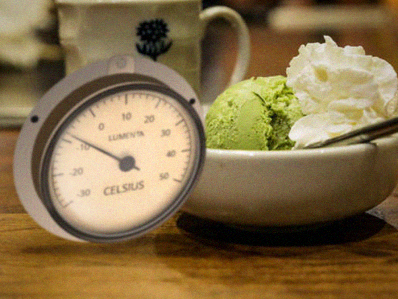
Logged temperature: -8 °C
